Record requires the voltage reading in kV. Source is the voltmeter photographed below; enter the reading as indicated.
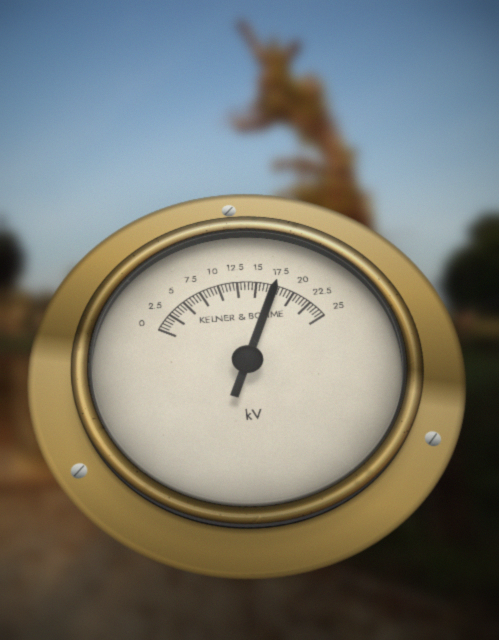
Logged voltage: 17.5 kV
